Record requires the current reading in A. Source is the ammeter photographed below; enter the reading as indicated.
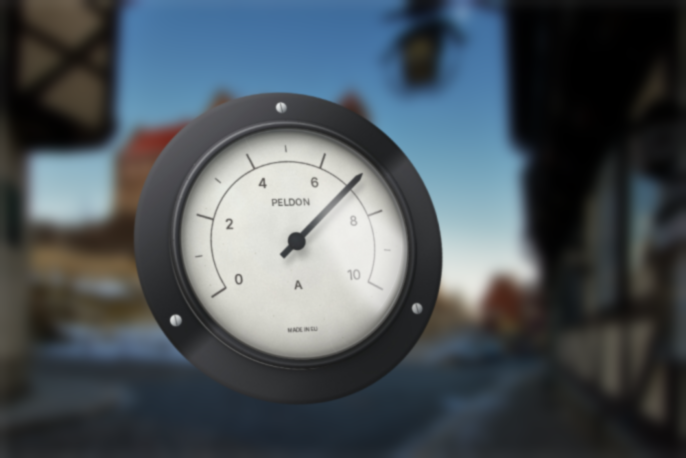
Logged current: 7 A
